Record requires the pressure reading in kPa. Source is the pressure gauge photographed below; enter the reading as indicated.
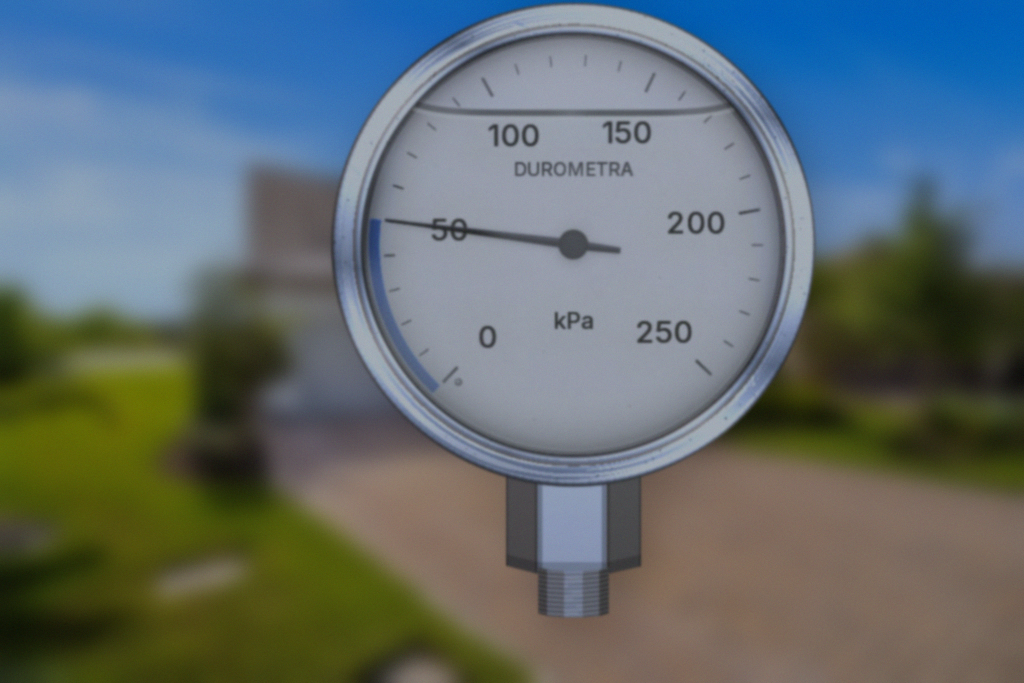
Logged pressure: 50 kPa
